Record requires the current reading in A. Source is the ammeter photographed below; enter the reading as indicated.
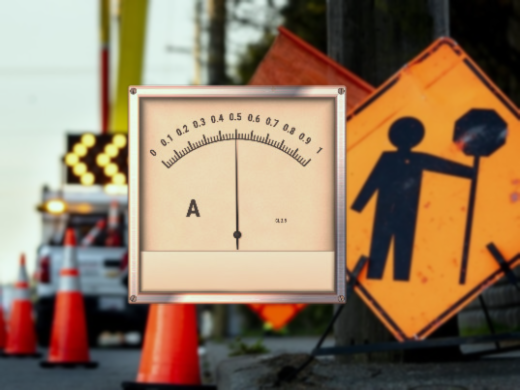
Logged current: 0.5 A
